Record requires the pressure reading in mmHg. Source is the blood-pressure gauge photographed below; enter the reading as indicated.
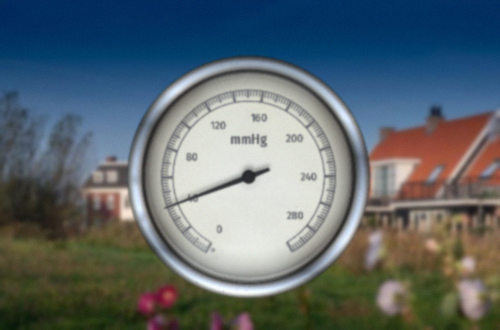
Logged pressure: 40 mmHg
